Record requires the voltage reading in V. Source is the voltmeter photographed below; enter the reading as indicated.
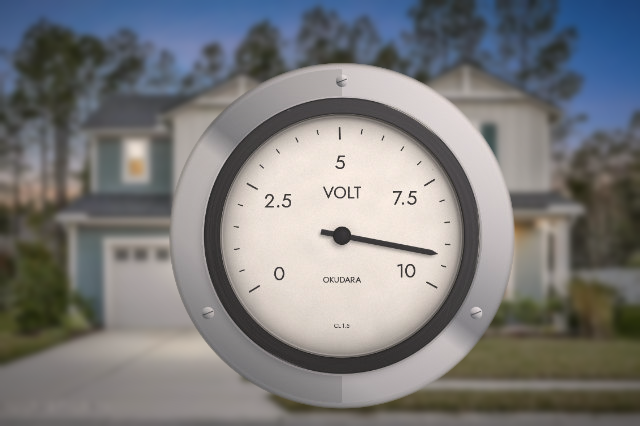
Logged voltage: 9.25 V
